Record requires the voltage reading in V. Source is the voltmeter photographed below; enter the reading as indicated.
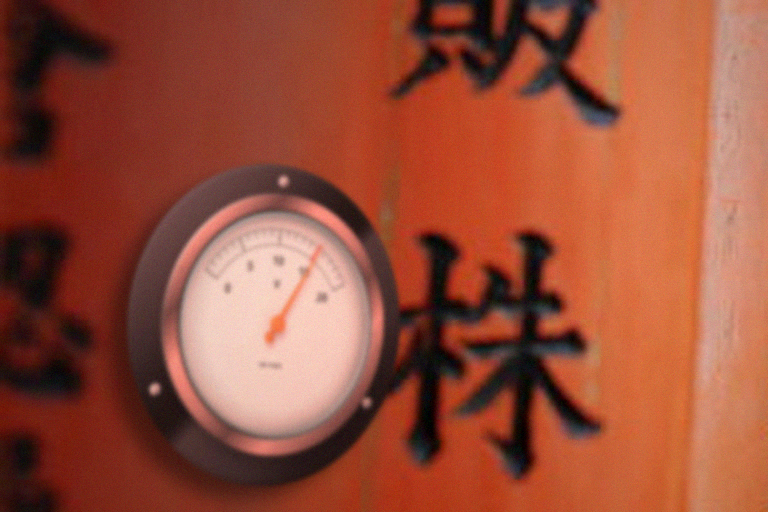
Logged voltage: 15 V
